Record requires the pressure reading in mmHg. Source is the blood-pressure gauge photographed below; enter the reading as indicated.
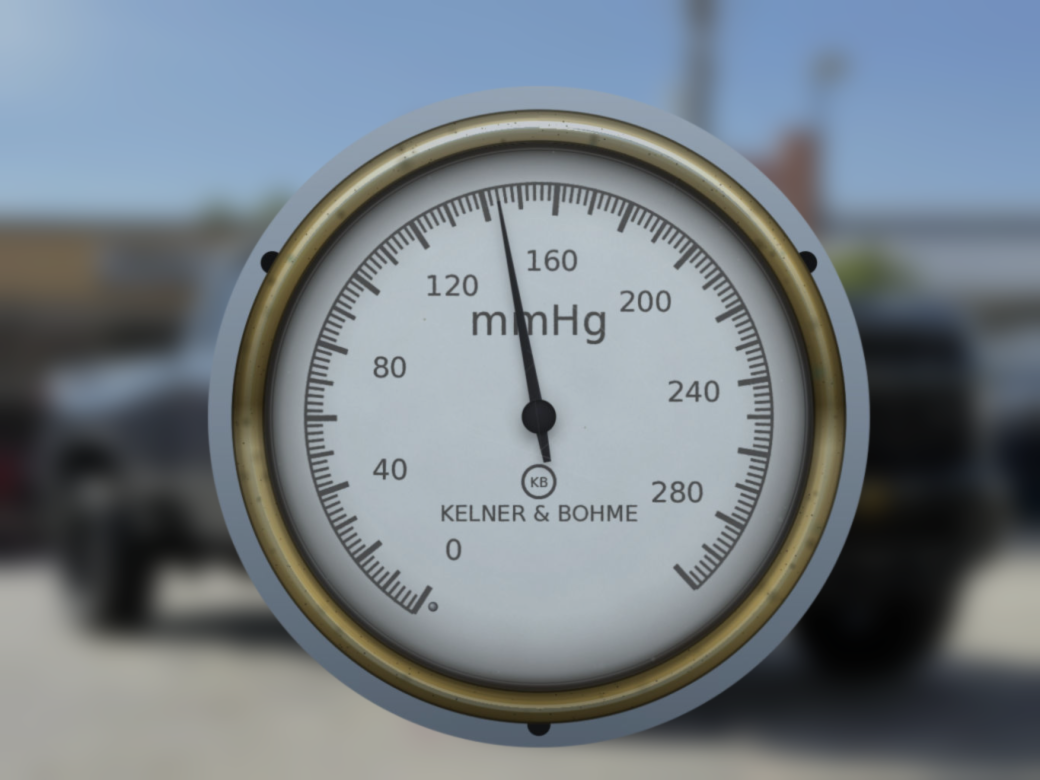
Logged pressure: 144 mmHg
